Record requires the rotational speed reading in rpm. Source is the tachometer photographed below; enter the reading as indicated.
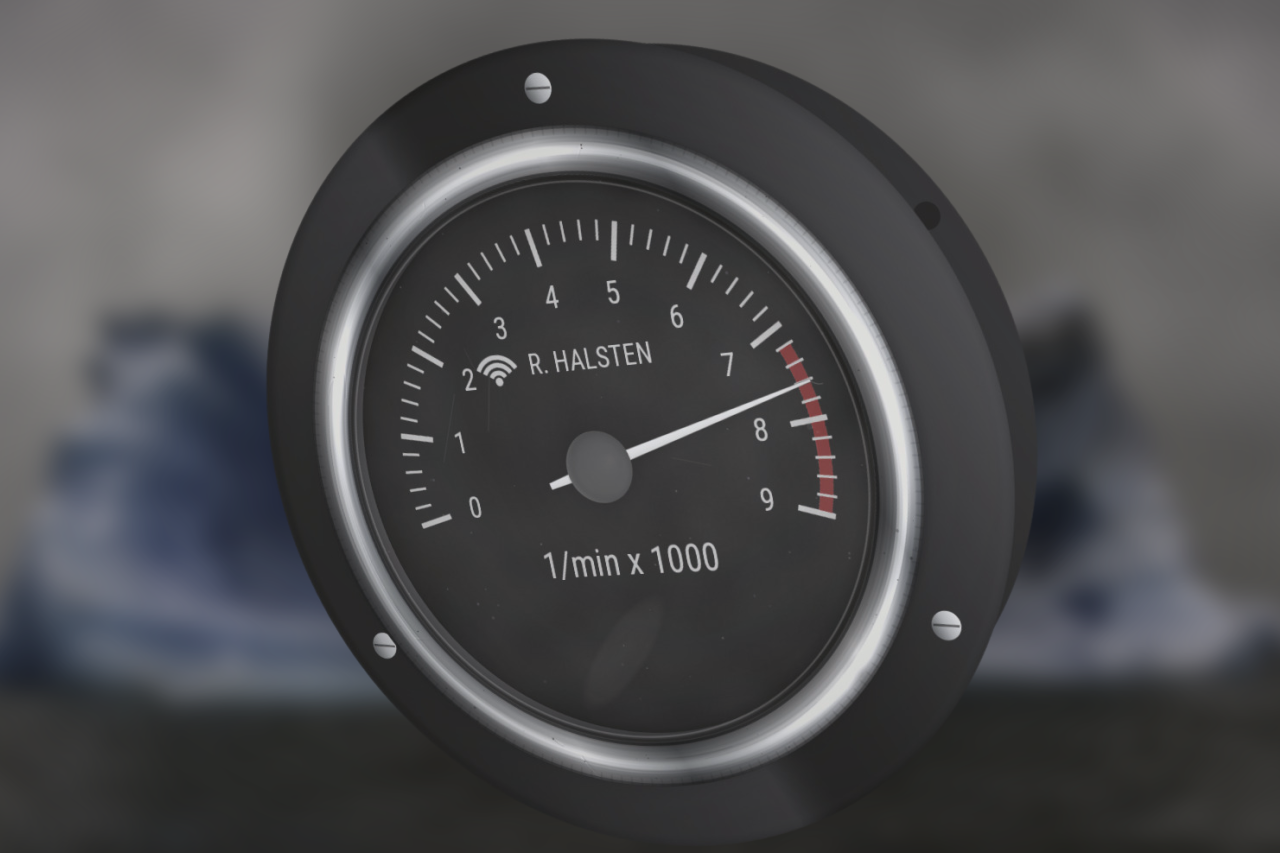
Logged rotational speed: 7600 rpm
